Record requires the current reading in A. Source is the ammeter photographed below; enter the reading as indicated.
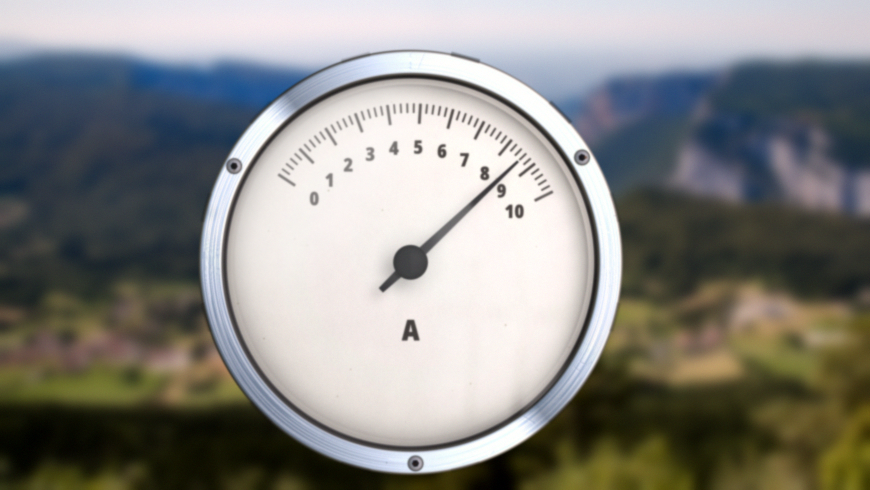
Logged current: 8.6 A
